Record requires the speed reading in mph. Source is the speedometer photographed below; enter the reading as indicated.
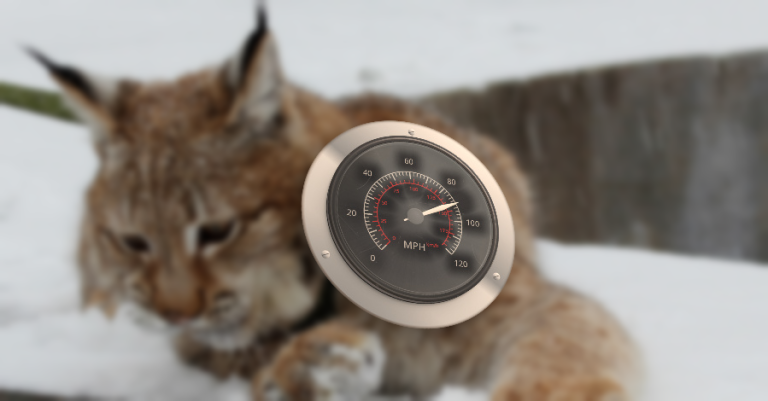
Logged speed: 90 mph
